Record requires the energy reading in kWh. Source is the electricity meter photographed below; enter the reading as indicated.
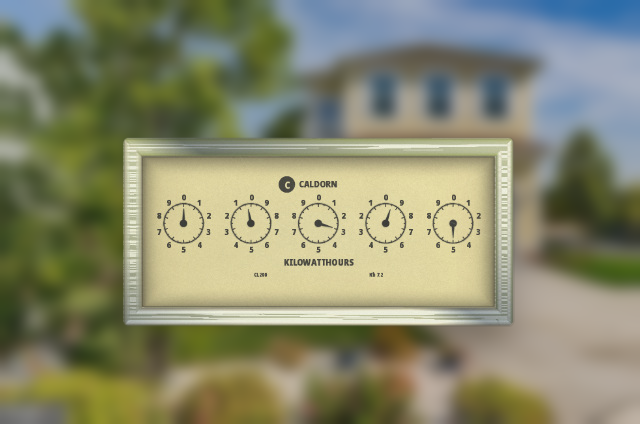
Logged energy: 295 kWh
